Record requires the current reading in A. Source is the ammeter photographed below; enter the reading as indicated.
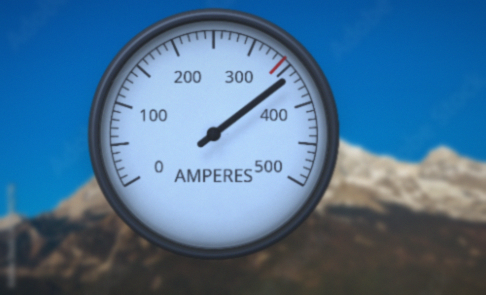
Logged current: 360 A
